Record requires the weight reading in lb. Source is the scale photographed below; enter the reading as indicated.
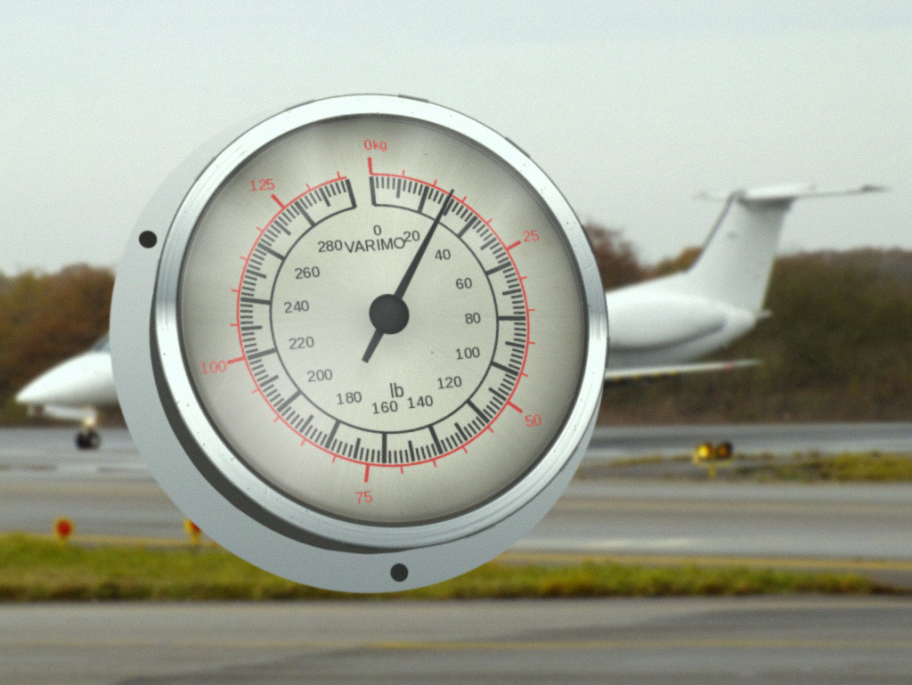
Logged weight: 28 lb
